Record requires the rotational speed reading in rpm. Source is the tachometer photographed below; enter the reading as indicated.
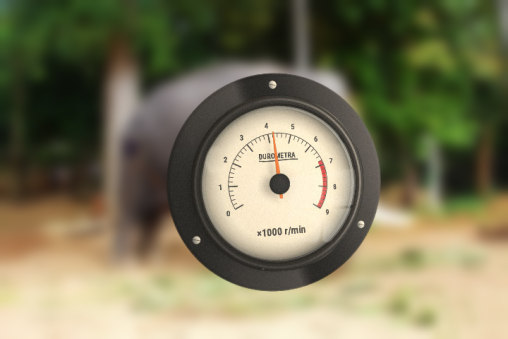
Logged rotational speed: 4200 rpm
